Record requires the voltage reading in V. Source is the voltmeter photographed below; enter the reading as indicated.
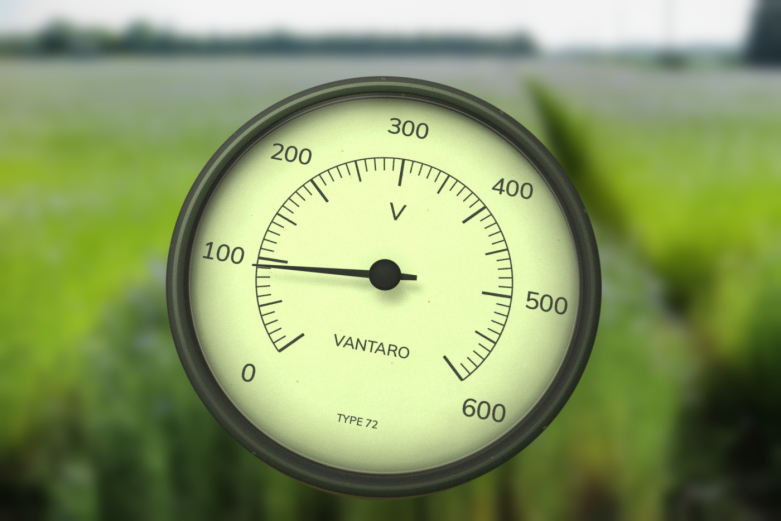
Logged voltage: 90 V
